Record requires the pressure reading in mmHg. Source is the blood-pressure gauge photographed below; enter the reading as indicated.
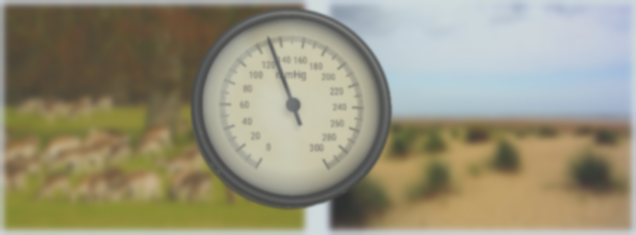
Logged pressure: 130 mmHg
